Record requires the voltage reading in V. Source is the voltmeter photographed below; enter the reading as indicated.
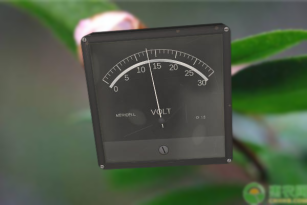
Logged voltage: 13 V
